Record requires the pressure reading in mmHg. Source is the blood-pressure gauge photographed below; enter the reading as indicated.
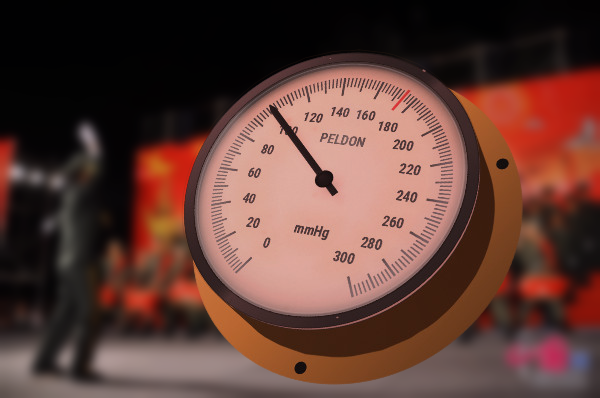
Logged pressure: 100 mmHg
